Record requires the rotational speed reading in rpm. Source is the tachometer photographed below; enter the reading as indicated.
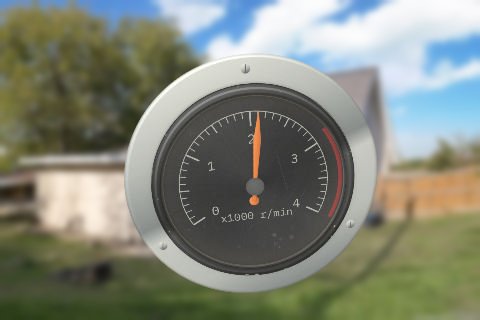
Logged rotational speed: 2100 rpm
